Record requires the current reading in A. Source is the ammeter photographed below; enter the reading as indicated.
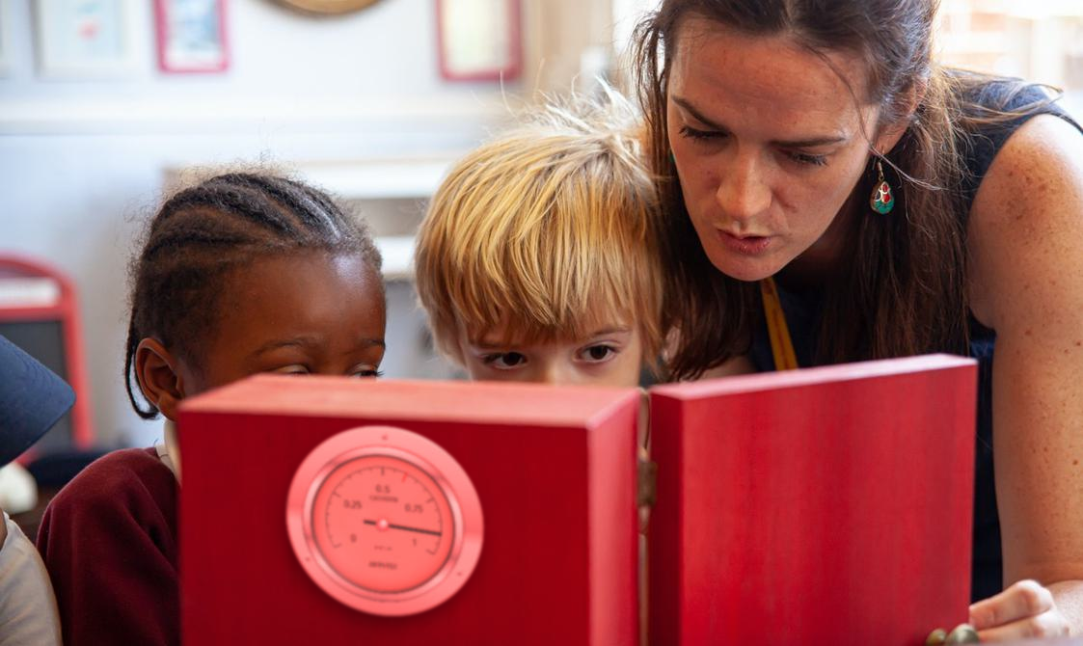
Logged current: 0.9 A
